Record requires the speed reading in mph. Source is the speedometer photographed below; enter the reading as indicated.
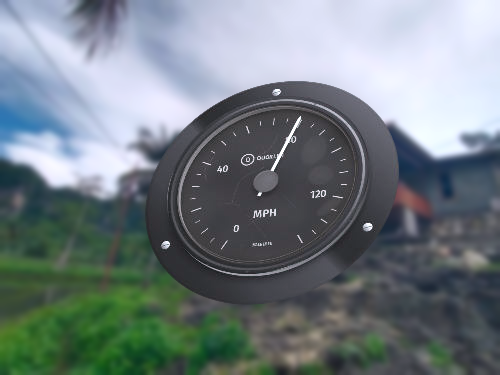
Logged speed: 80 mph
